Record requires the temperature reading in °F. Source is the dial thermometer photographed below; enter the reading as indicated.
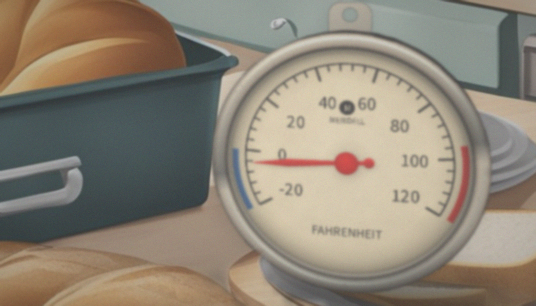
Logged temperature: -4 °F
